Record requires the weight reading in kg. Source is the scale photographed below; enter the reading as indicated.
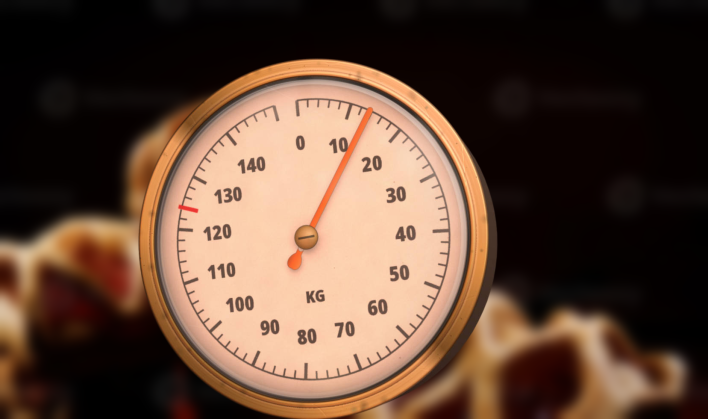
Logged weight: 14 kg
